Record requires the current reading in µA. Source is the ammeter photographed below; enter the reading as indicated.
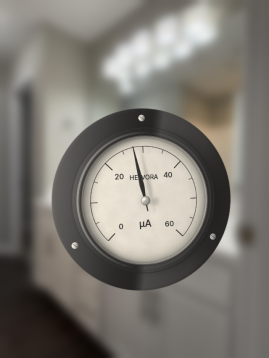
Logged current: 27.5 µA
